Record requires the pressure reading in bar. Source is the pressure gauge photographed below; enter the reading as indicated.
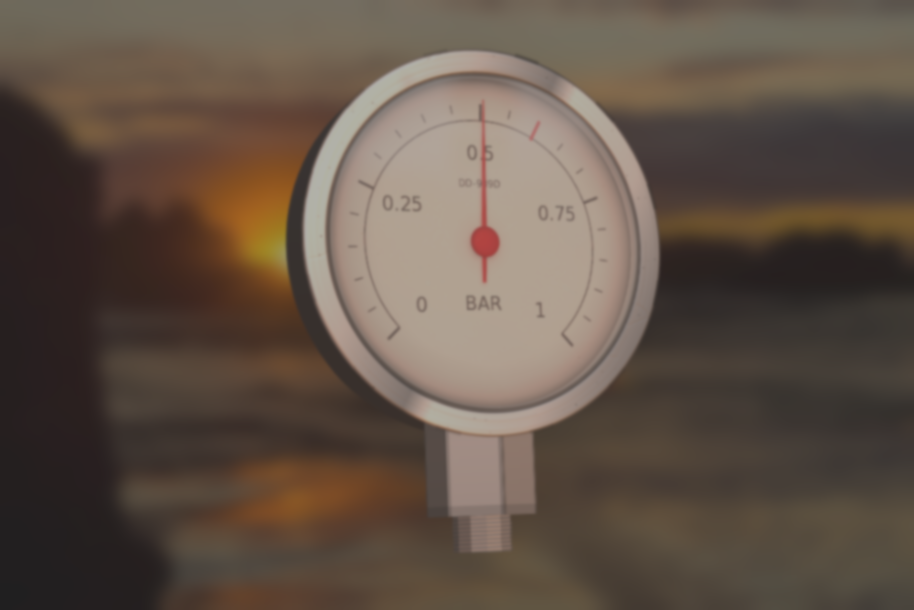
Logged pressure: 0.5 bar
